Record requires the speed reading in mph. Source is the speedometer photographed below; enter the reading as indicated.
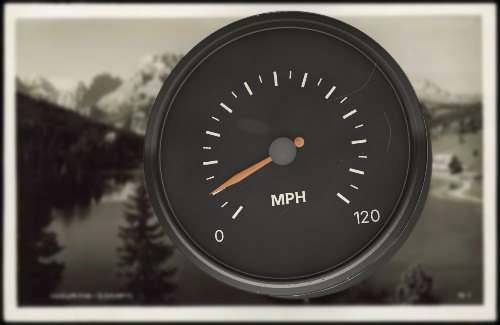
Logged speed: 10 mph
